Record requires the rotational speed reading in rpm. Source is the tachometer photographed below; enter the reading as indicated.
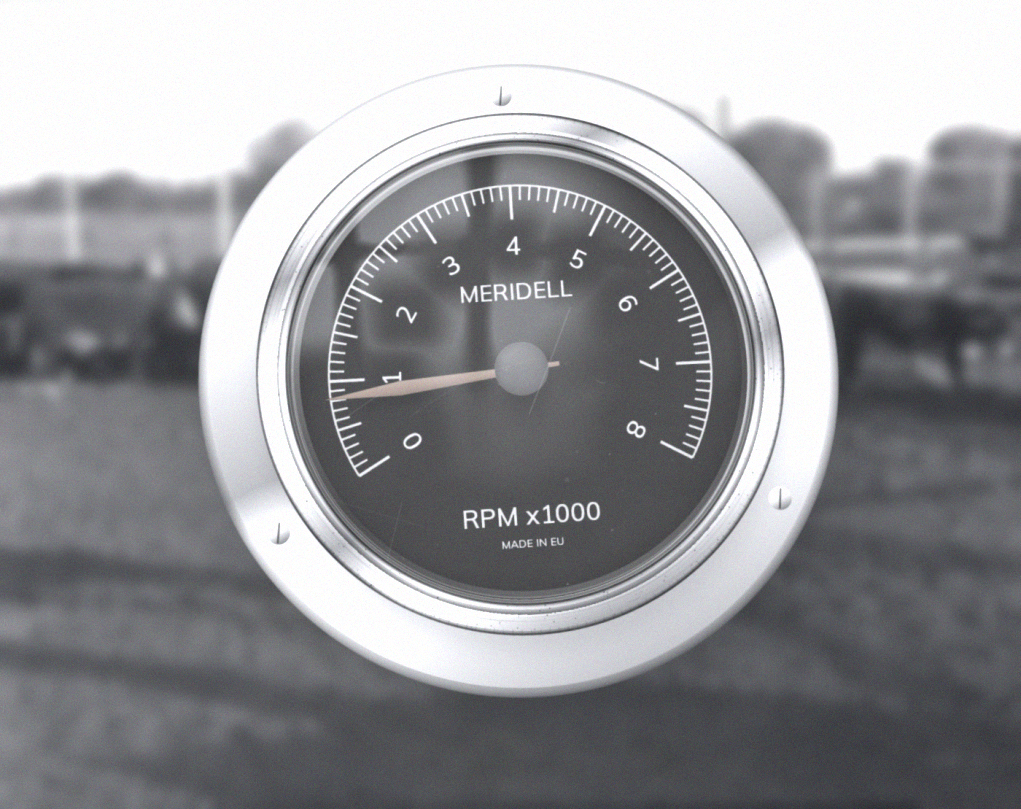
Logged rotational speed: 800 rpm
